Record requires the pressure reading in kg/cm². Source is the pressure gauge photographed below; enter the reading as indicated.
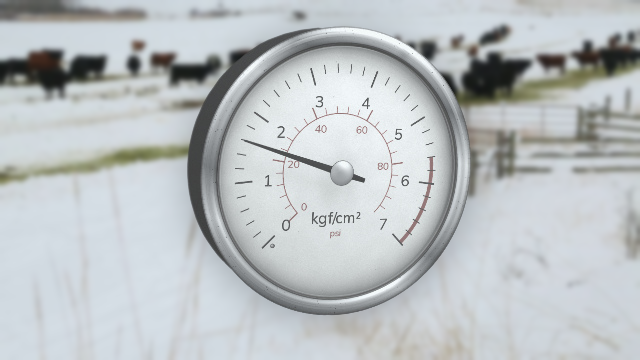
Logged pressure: 1.6 kg/cm²
